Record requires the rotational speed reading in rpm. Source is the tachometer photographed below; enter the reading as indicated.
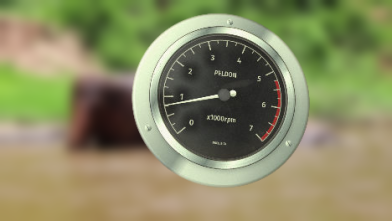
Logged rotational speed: 750 rpm
